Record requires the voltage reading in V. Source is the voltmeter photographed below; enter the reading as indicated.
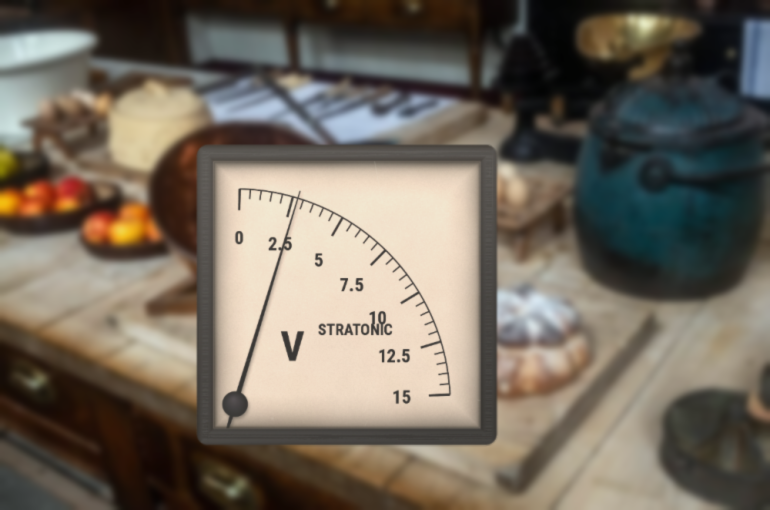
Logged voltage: 2.75 V
